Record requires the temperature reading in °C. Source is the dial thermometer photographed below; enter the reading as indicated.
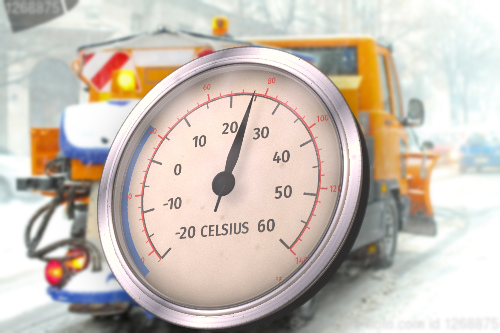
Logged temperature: 25 °C
